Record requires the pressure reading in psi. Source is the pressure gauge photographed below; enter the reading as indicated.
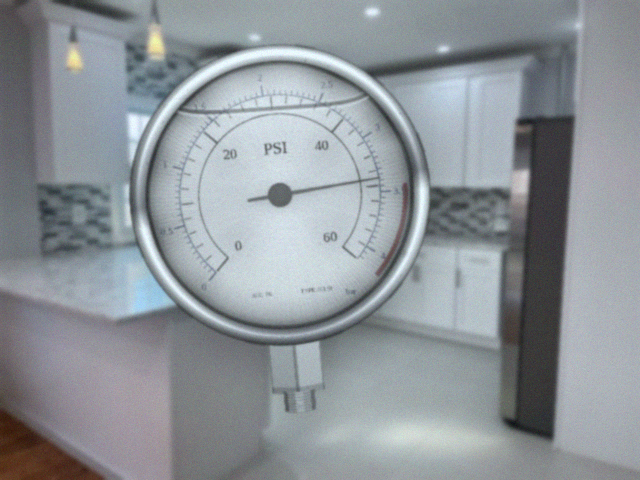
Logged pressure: 49 psi
